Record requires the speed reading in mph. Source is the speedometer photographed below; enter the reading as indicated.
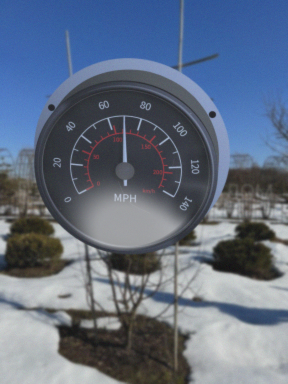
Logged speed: 70 mph
